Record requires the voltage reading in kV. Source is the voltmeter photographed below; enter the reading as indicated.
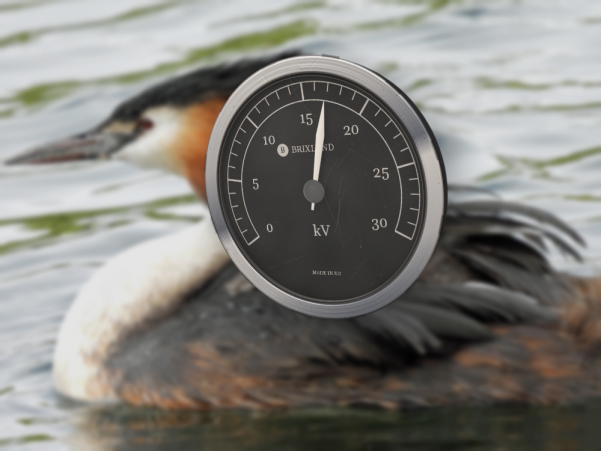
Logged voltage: 17 kV
